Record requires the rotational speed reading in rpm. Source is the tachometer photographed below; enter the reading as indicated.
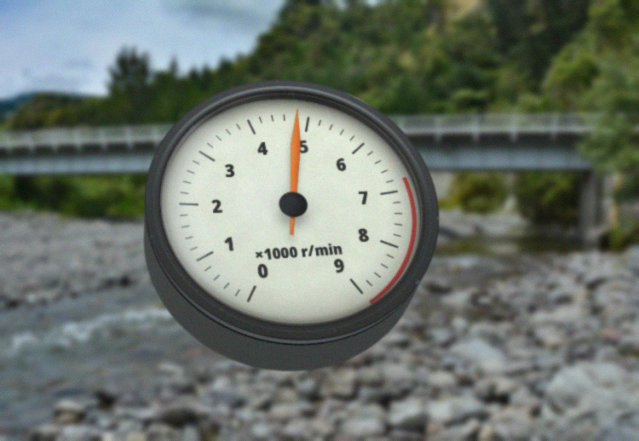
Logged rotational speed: 4800 rpm
